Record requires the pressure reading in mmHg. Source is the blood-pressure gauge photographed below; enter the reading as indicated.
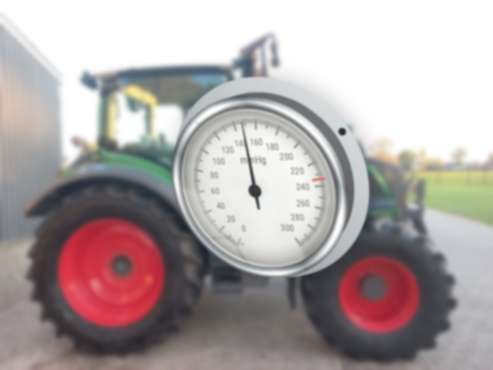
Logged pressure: 150 mmHg
